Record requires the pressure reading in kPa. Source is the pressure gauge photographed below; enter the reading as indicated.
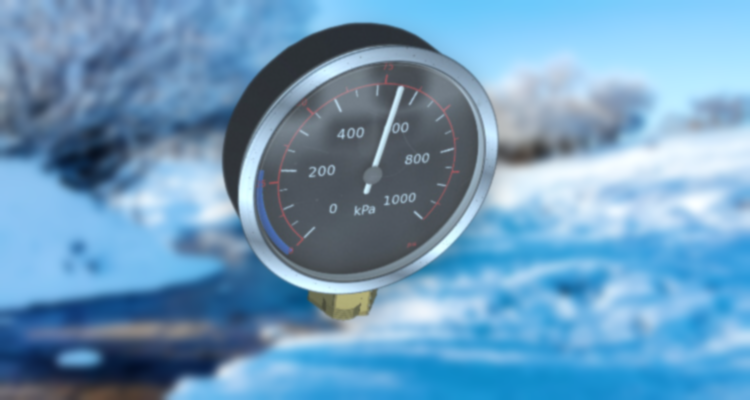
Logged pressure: 550 kPa
